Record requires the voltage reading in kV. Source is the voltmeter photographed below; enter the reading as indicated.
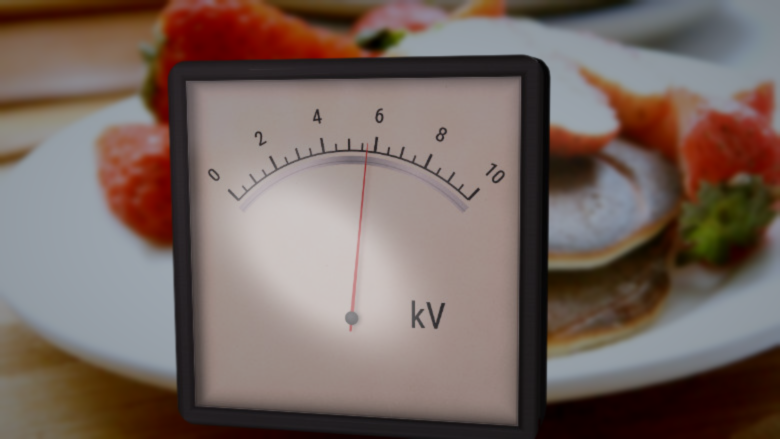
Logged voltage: 5.75 kV
